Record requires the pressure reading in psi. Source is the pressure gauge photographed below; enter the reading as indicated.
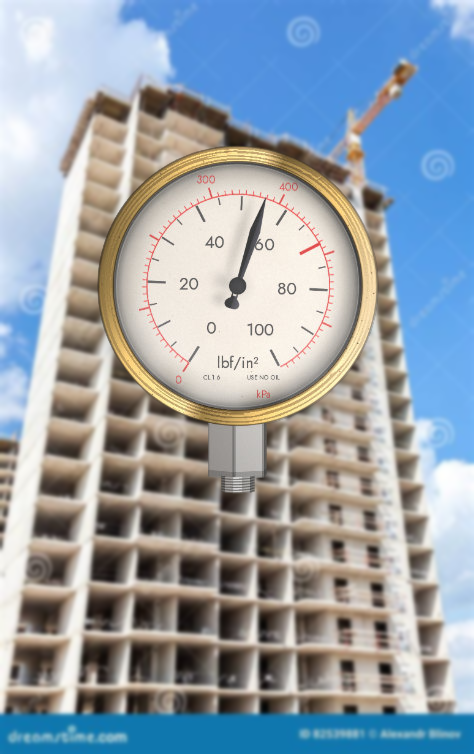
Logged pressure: 55 psi
